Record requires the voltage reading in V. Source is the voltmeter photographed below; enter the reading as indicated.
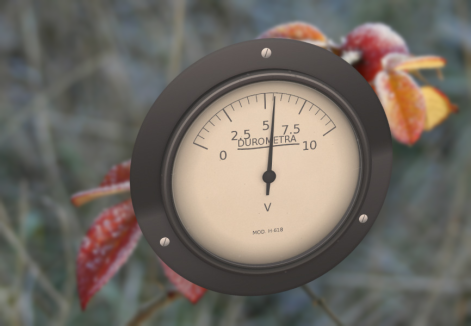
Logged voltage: 5.5 V
